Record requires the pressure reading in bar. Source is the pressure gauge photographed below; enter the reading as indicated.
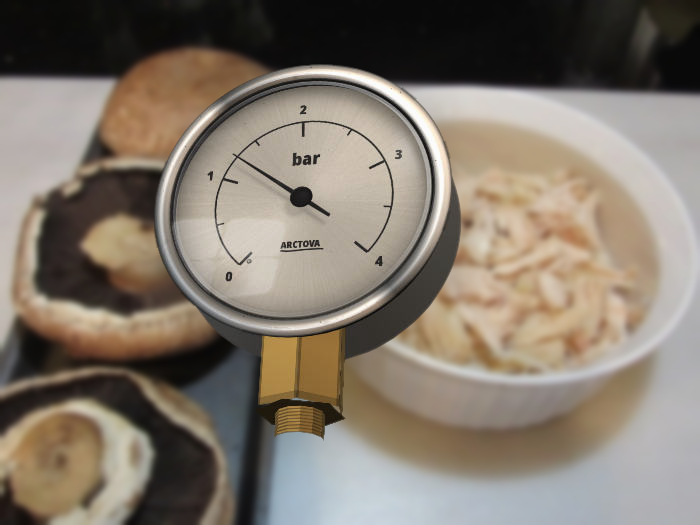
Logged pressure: 1.25 bar
